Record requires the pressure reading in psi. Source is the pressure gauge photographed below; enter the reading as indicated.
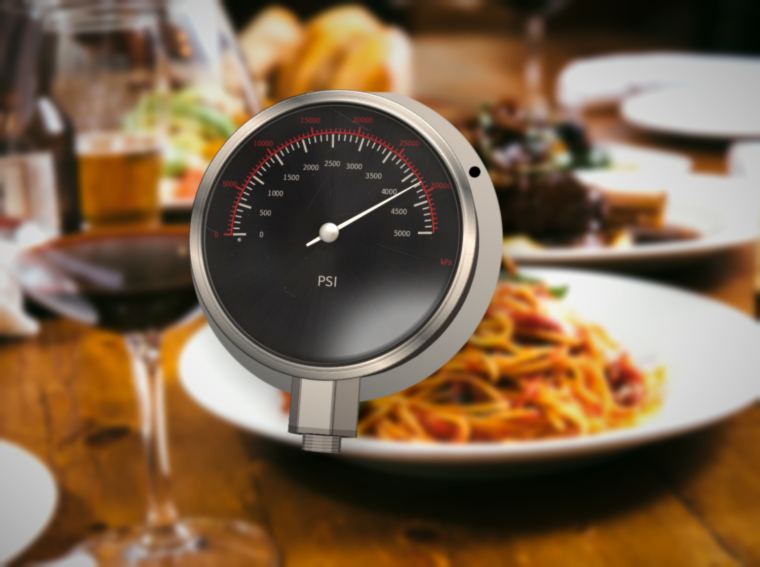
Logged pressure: 4200 psi
